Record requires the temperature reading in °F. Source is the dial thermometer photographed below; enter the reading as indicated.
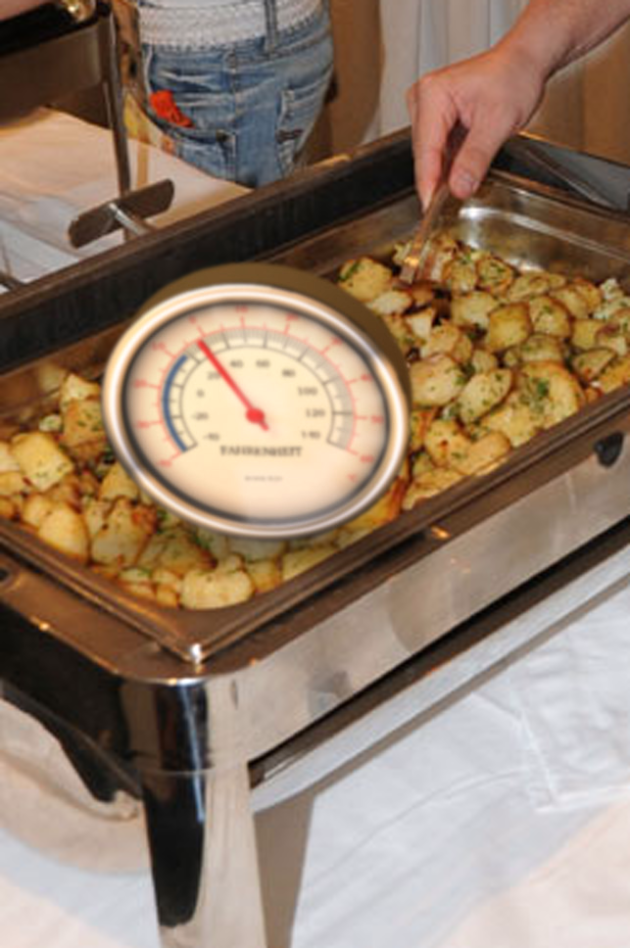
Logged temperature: 30 °F
